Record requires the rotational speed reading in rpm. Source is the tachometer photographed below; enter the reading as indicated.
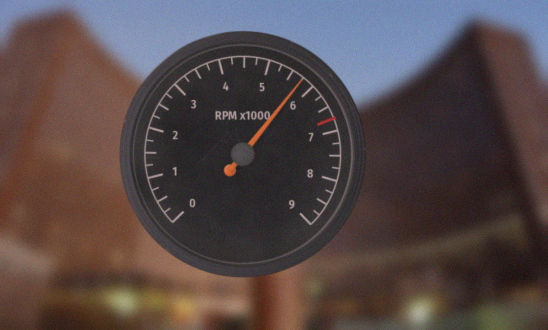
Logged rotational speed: 5750 rpm
